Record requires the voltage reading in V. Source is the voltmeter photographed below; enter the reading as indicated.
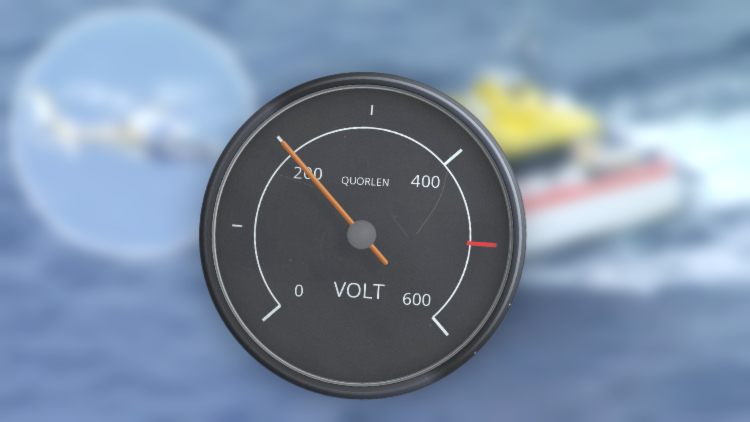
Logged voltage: 200 V
